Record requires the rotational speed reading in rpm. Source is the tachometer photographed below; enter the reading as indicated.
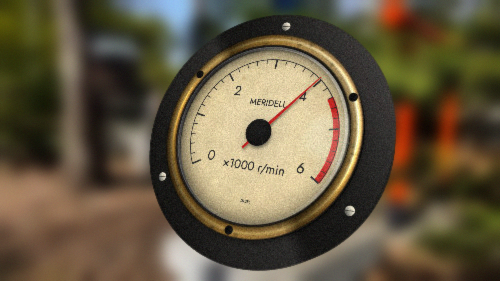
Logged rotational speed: 4000 rpm
